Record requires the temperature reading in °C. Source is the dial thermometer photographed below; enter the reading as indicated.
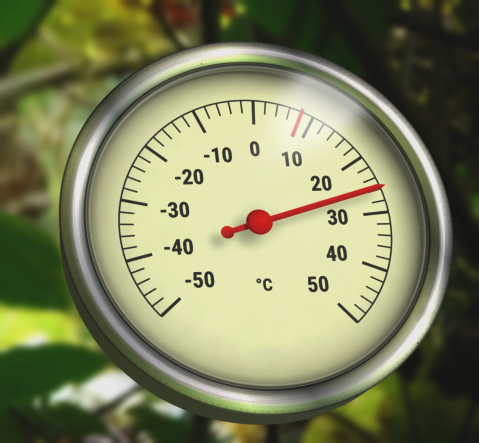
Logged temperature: 26 °C
